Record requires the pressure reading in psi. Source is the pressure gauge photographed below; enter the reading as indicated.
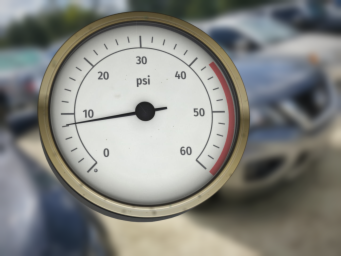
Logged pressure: 8 psi
